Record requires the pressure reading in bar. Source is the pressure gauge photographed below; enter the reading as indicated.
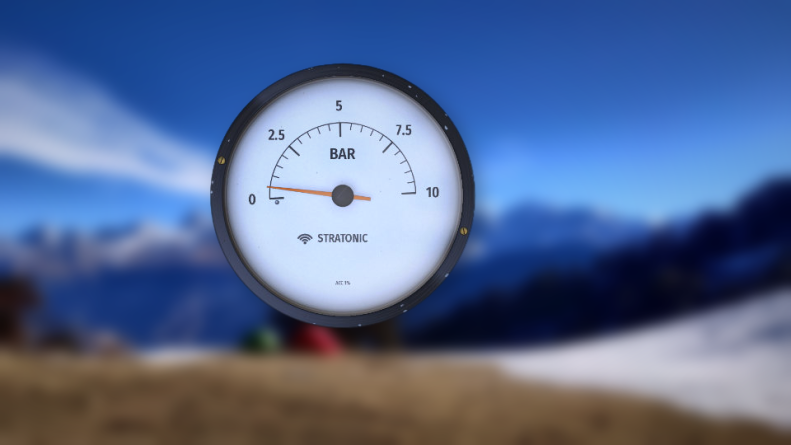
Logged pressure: 0.5 bar
